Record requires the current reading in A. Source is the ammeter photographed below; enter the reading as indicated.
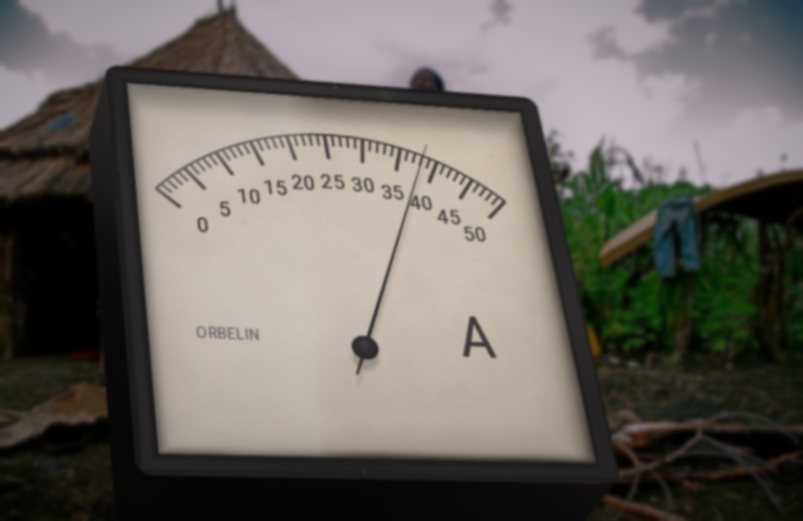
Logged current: 38 A
